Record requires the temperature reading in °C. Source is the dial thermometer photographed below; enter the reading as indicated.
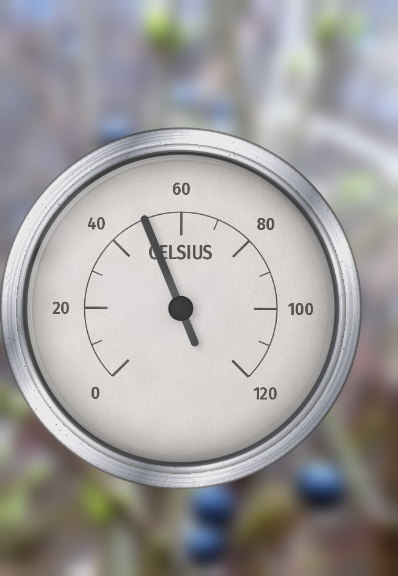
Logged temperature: 50 °C
